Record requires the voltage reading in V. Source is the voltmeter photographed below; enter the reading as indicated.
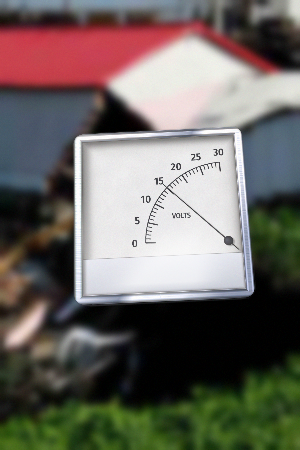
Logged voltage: 15 V
